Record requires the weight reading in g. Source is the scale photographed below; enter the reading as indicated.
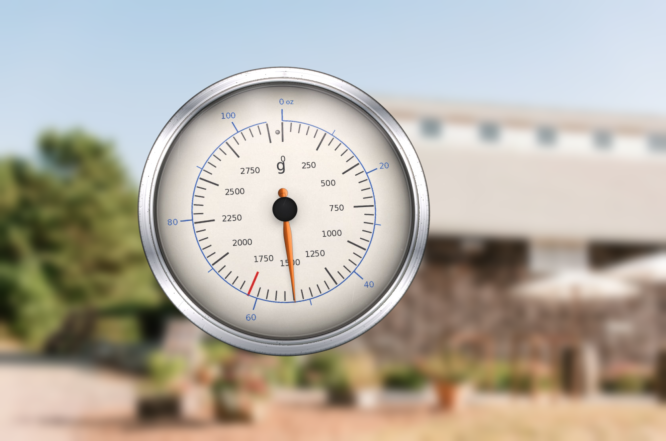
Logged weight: 1500 g
